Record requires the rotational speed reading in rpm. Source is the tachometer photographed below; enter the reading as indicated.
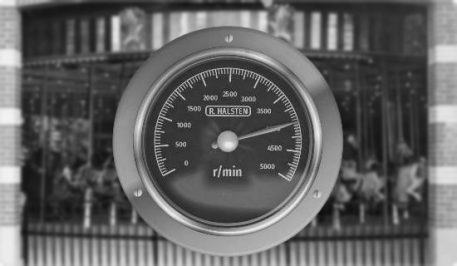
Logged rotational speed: 4000 rpm
